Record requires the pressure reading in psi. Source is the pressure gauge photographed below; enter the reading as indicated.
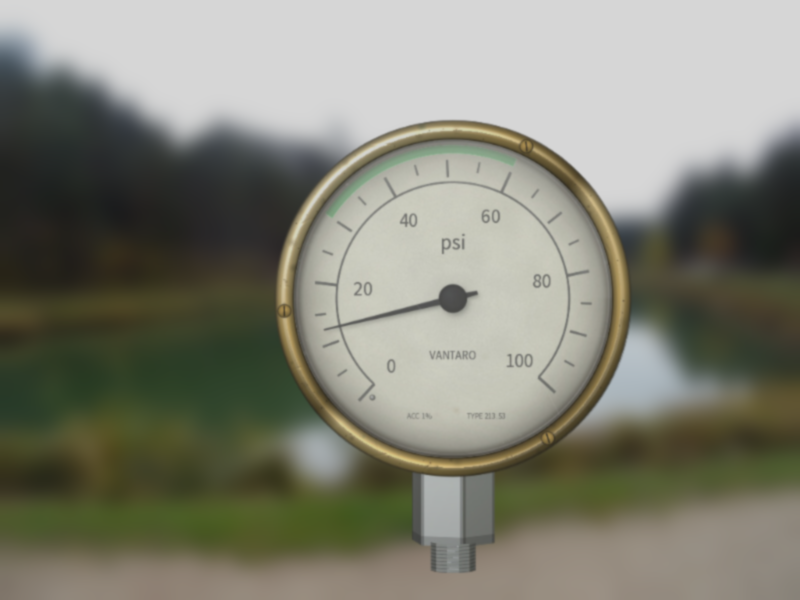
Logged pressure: 12.5 psi
